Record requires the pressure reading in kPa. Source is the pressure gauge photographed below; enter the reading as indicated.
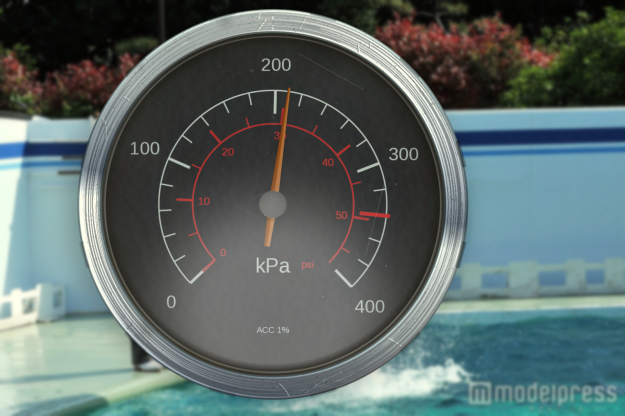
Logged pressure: 210 kPa
